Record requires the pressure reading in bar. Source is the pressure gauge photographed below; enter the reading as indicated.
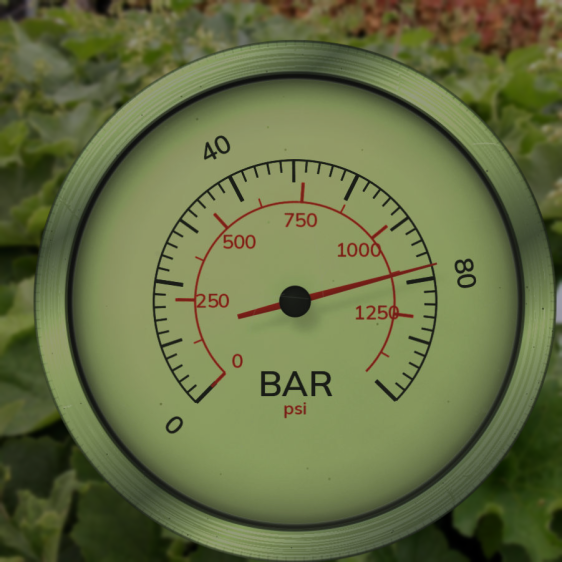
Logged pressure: 78 bar
